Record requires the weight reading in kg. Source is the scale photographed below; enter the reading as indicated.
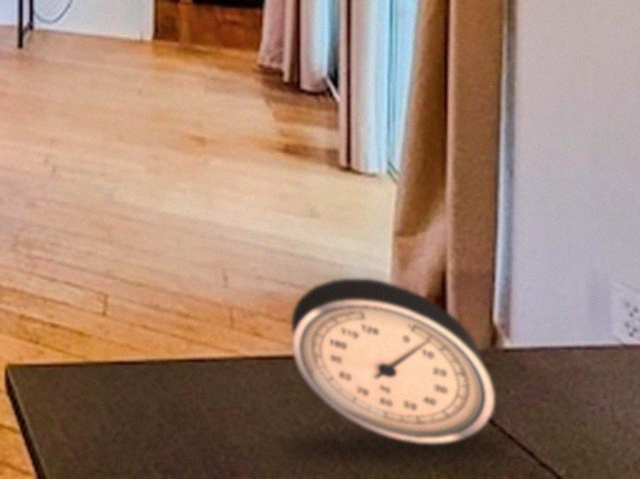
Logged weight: 5 kg
